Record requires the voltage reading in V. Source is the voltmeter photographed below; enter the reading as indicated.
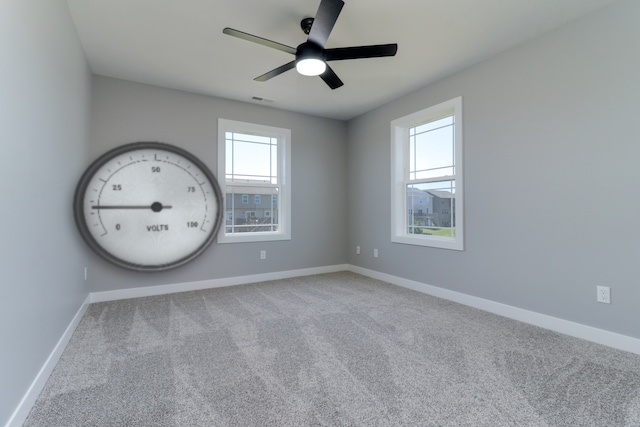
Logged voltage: 12.5 V
